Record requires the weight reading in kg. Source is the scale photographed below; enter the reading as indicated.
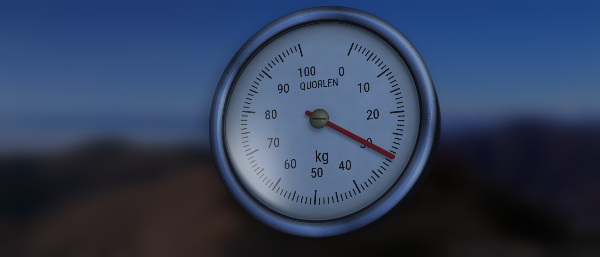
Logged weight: 30 kg
